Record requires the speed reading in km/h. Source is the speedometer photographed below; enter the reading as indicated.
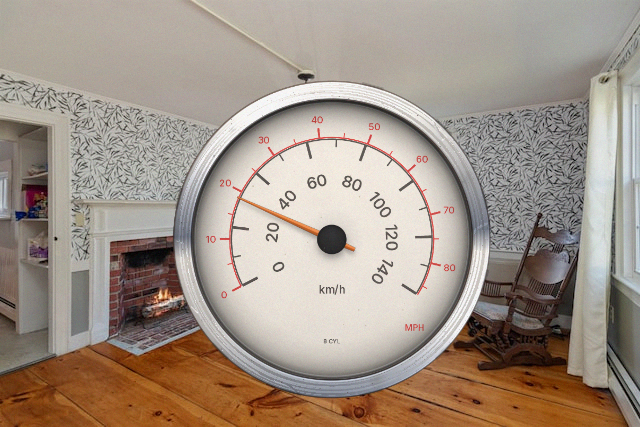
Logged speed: 30 km/h
